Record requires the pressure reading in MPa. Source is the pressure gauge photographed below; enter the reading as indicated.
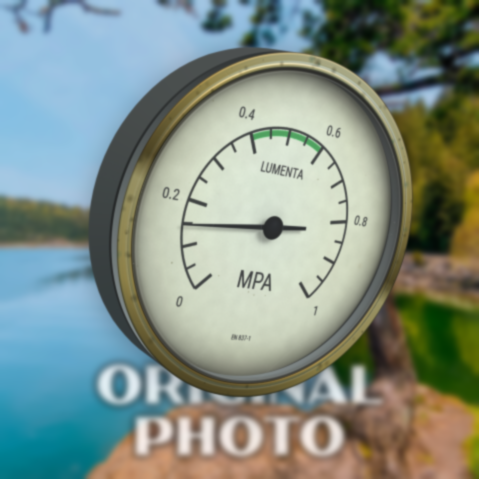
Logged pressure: 0.15 MPa
